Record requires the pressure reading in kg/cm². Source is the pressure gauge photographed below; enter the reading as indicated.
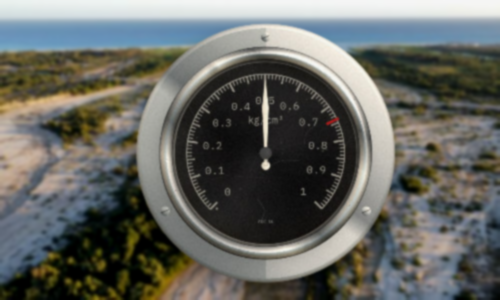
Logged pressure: 0.5 kg/cm²
